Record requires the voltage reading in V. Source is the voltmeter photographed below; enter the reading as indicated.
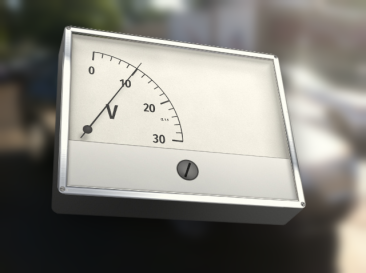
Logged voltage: 10 V
